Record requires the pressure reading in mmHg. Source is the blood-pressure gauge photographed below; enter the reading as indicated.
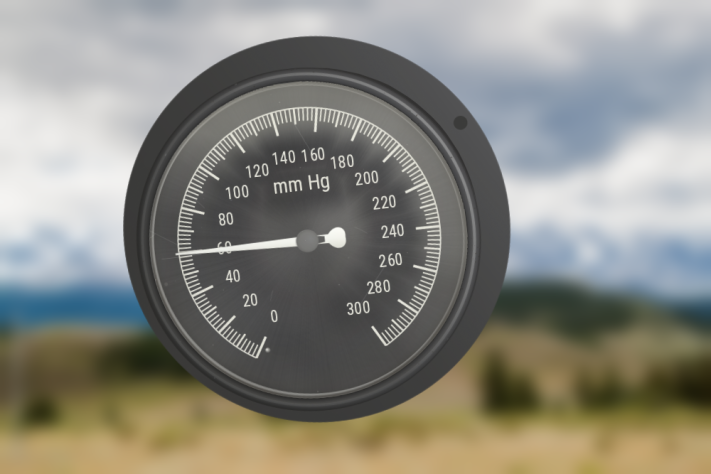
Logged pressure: 60 mmHg
